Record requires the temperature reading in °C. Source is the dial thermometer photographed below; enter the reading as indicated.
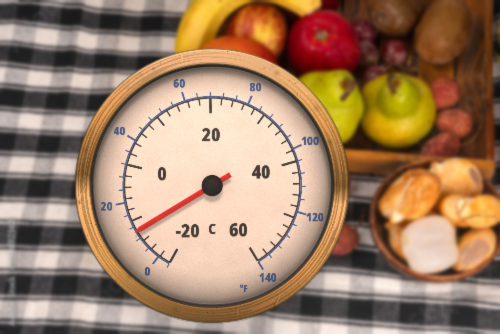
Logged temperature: -12 °C
